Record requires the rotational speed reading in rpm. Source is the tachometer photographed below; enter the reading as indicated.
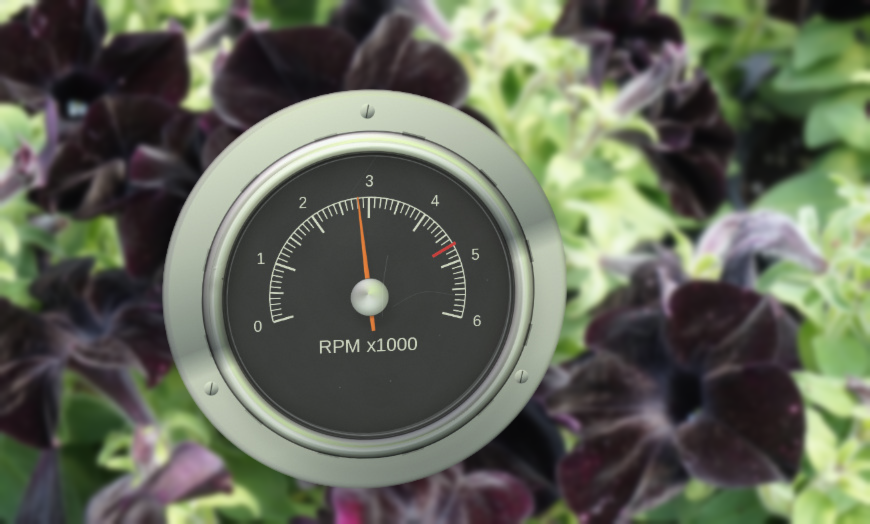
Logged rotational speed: 2800 rpm
